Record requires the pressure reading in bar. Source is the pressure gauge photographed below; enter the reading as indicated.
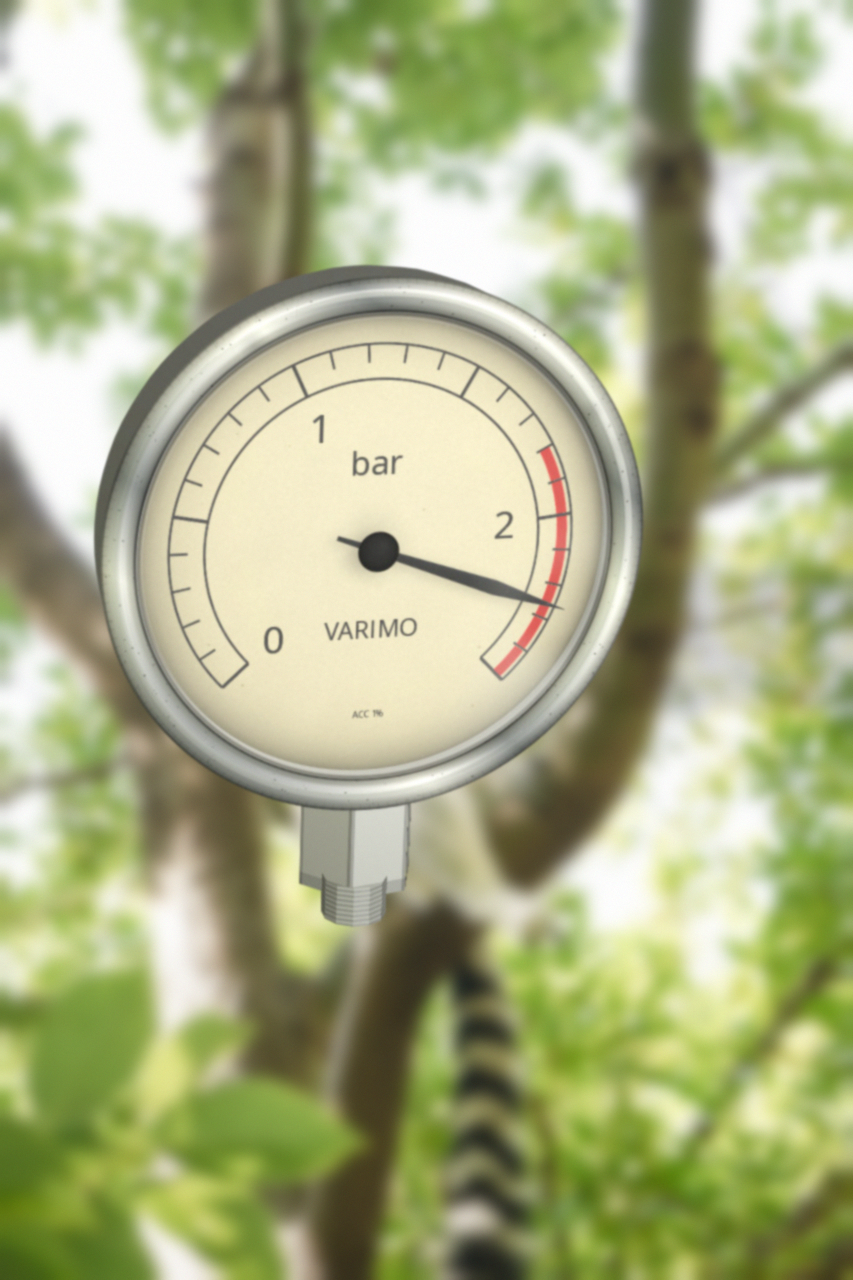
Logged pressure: 2.25 bar
